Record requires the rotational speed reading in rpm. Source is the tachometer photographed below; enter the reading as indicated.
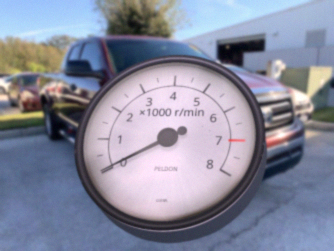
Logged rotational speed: 0 rpm
